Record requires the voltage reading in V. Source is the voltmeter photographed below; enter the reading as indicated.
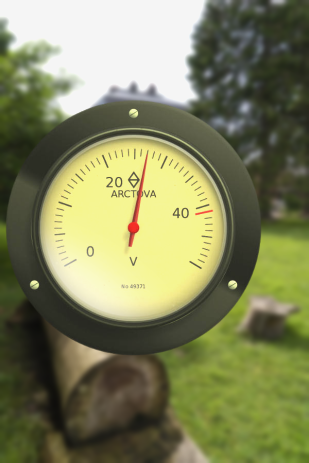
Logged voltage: 27 V
